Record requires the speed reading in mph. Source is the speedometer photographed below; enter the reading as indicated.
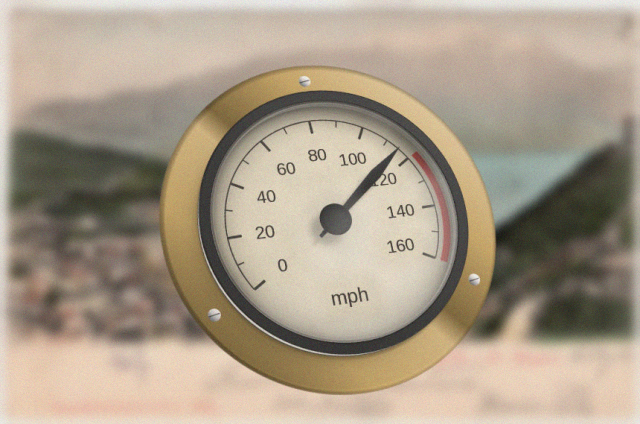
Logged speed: 115 mph
